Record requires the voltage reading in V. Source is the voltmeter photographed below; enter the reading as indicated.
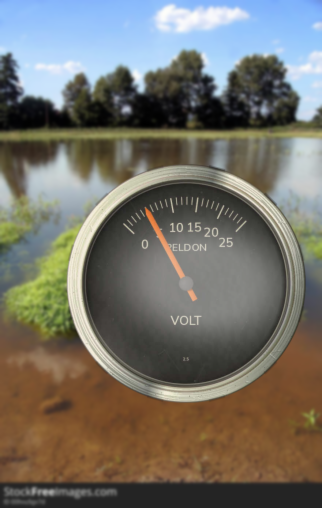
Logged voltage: 5 V
